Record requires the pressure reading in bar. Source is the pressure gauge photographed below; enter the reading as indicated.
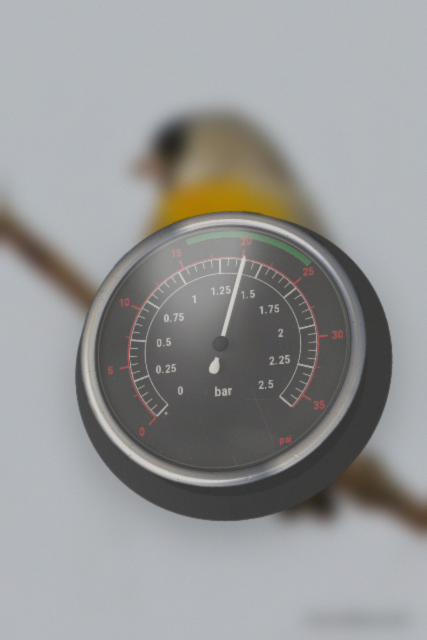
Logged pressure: 1.4 bar
